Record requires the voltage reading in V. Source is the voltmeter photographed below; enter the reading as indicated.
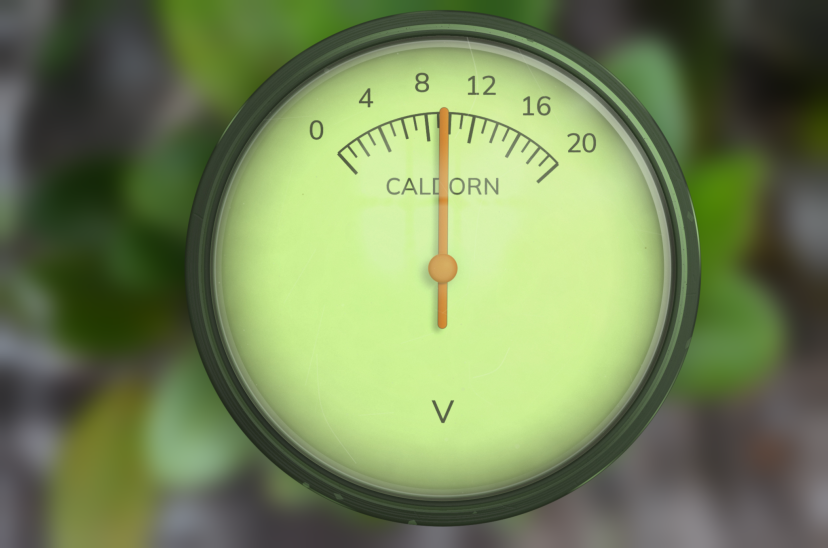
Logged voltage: 9.5 V
